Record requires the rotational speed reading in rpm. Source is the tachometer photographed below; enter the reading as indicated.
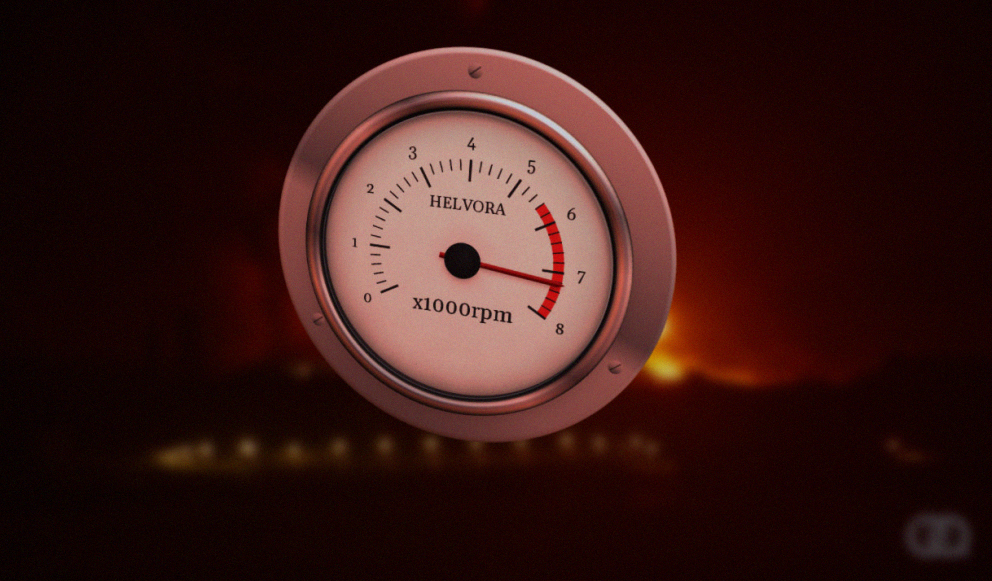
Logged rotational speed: 7200 rpm
